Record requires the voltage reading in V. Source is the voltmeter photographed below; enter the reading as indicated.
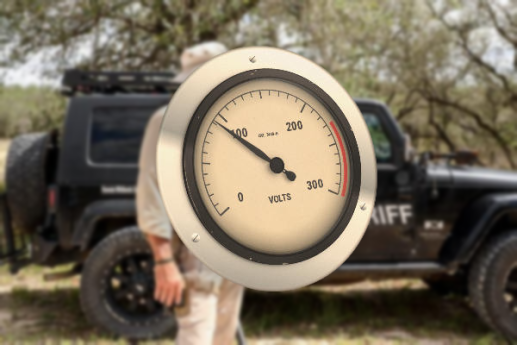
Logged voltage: 90 V
